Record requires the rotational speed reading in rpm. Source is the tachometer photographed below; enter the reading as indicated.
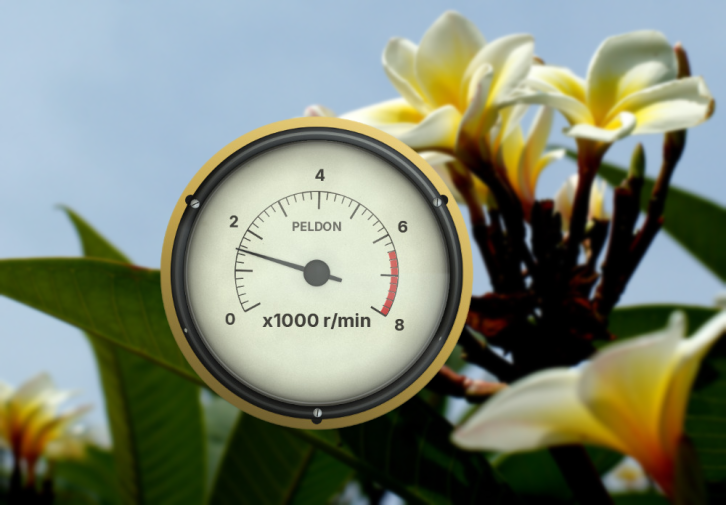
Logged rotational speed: 1500 rpm
